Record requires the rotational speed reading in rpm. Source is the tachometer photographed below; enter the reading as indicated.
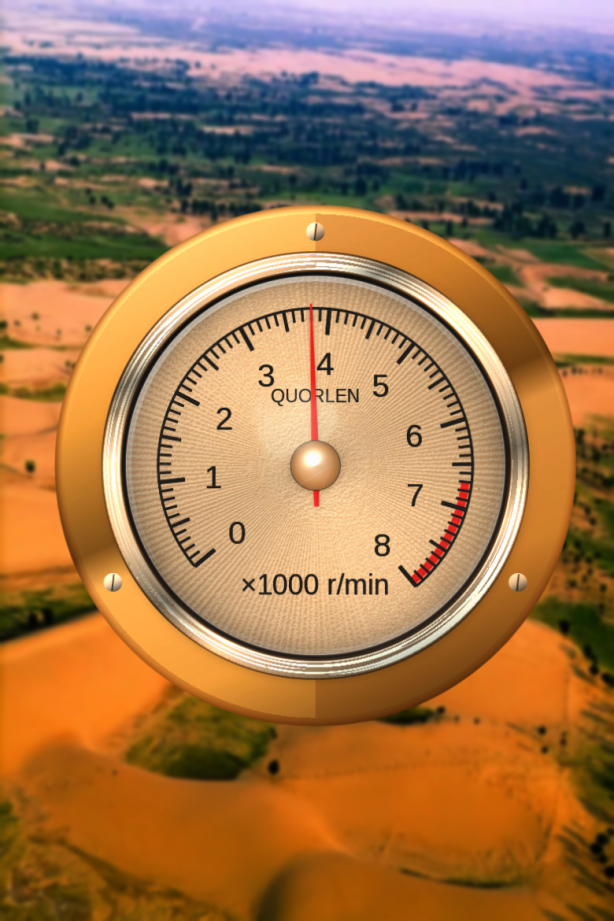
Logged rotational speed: 3800 rpm
